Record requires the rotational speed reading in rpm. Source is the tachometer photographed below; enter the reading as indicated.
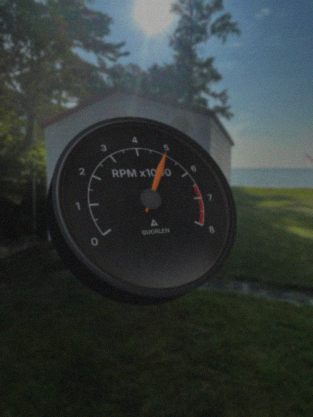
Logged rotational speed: 5000 rpm
